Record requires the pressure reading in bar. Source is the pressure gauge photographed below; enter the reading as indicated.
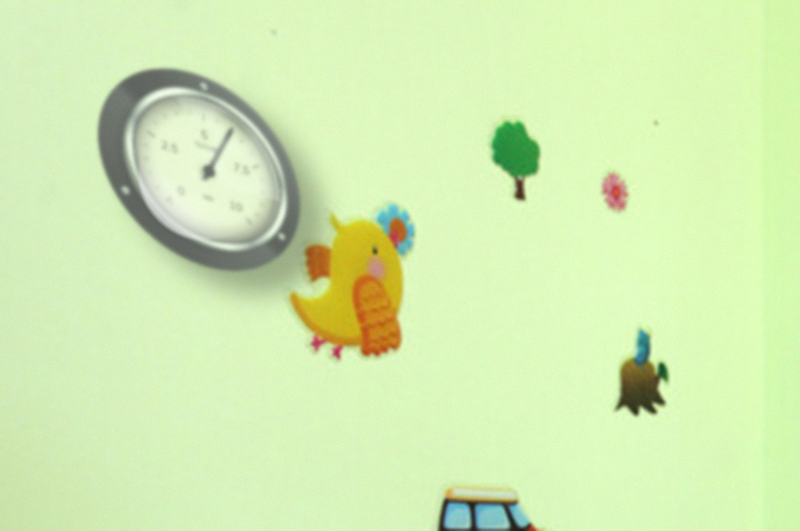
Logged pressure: 6 bar
